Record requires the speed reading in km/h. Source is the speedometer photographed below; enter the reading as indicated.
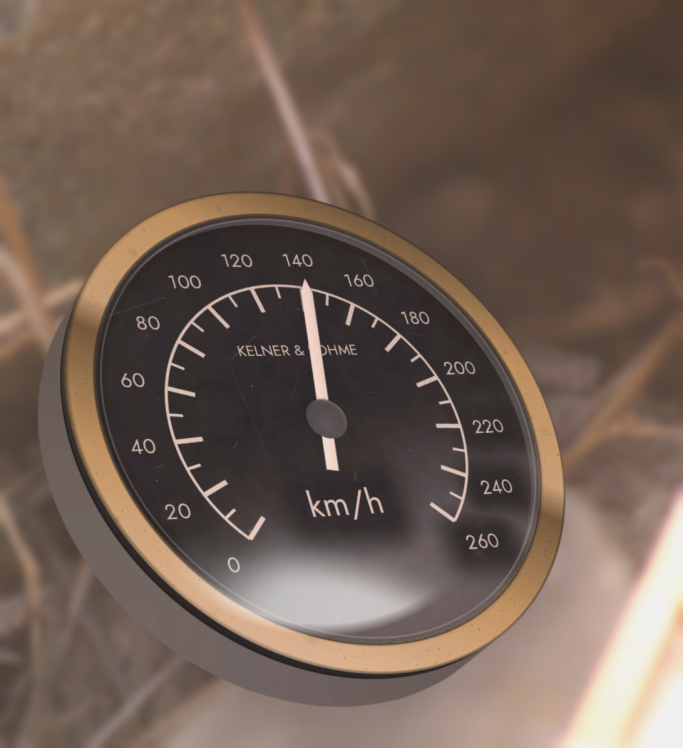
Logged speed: 140 km/h
